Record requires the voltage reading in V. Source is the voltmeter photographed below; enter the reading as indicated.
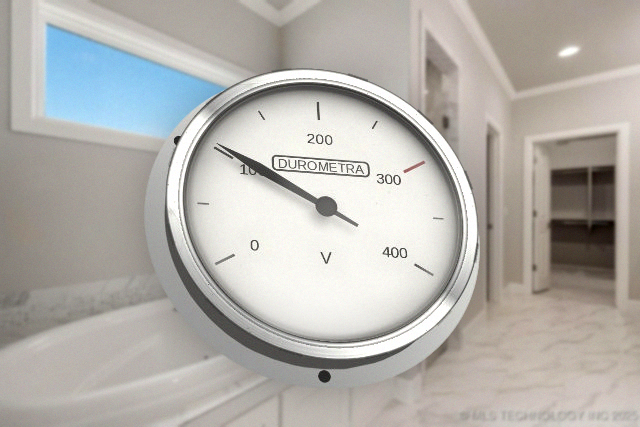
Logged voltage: 100 V
